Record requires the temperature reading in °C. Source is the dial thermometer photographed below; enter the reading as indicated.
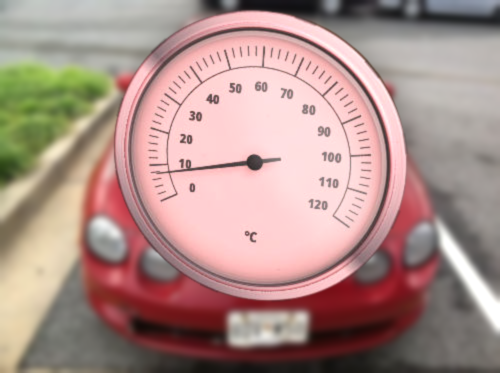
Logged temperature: 8 °C
